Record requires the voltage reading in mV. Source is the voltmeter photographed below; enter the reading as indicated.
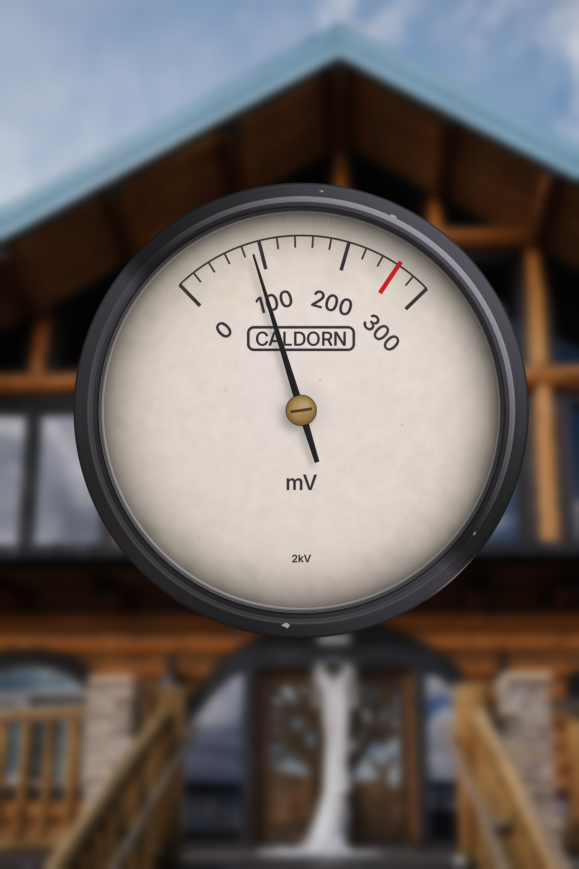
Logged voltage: 90 mV
